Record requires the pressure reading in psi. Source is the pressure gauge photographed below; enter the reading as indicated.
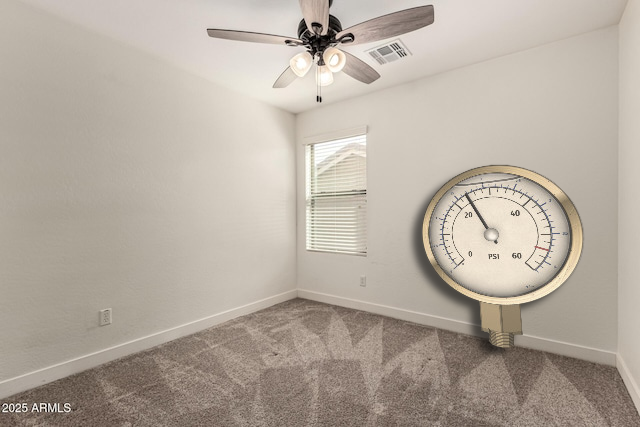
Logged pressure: 24 psi
